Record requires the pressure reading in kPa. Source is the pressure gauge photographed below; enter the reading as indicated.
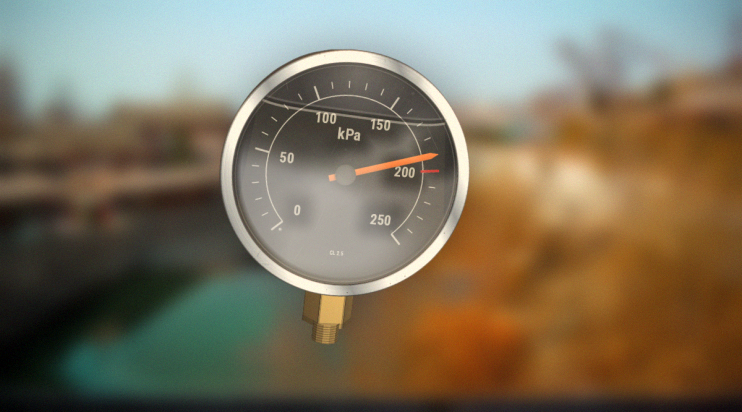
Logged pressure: 190 kPa
